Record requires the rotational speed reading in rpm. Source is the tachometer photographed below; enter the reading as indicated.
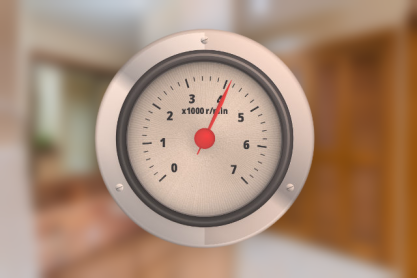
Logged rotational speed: 4100 rpm
